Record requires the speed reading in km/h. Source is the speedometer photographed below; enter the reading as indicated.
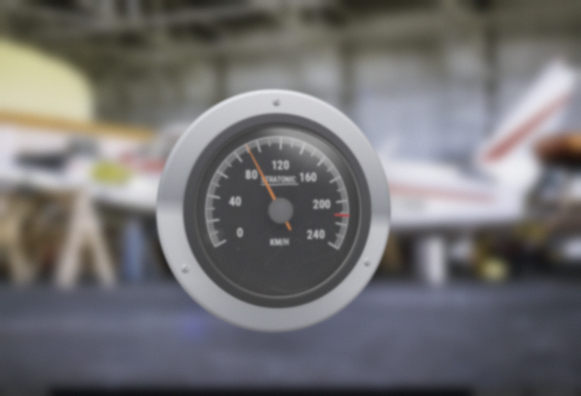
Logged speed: 90 km/h
